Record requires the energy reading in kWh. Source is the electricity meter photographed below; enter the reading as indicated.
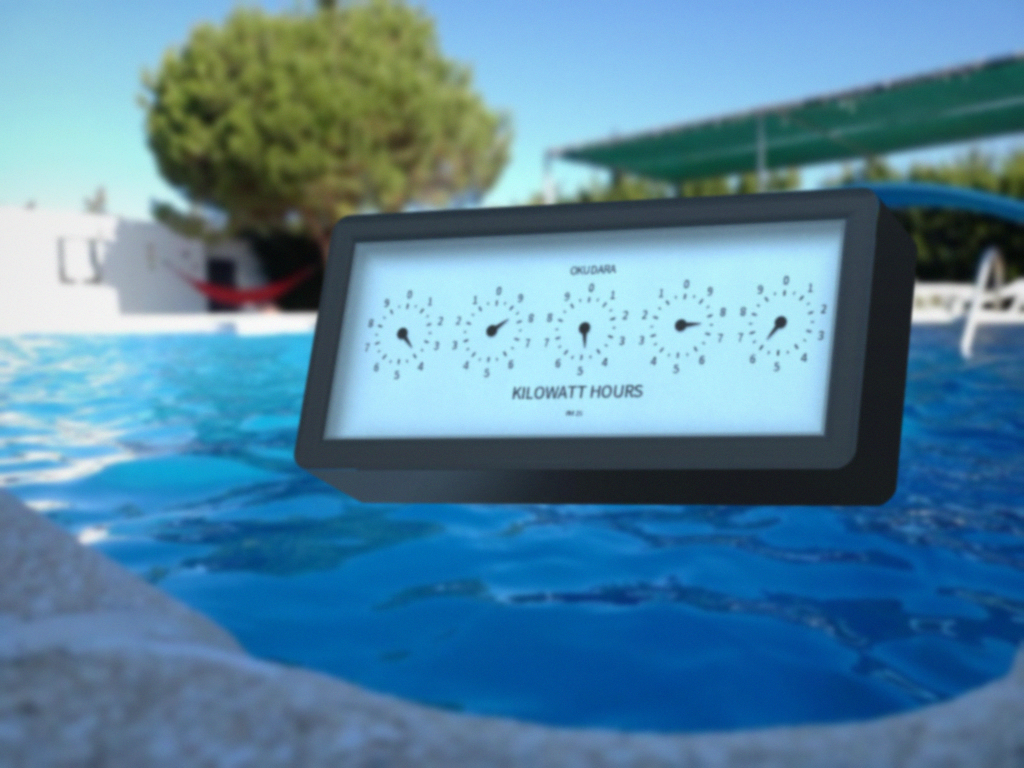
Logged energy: 38476 kWh
